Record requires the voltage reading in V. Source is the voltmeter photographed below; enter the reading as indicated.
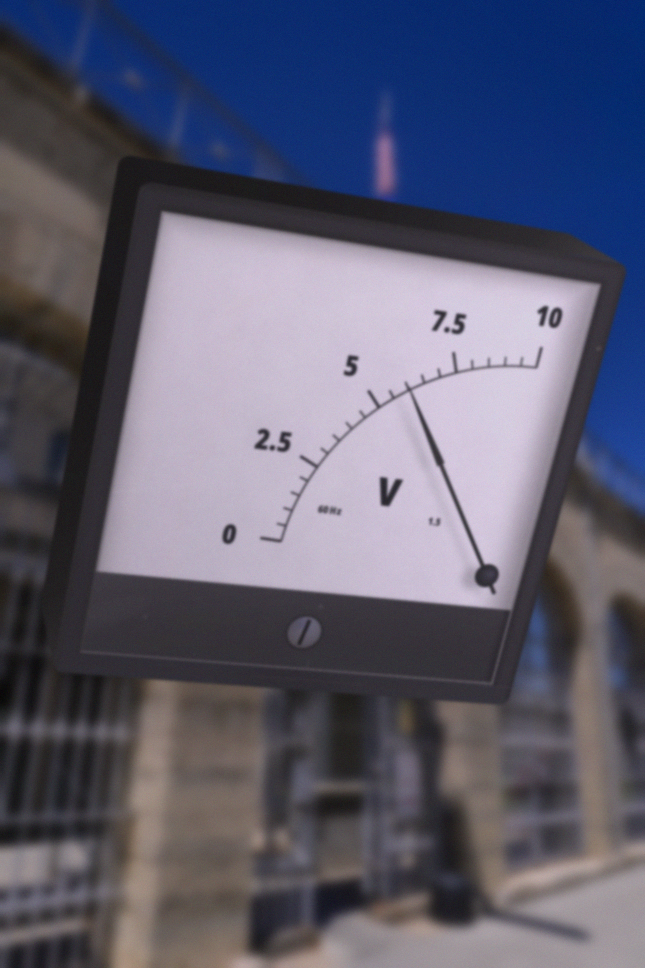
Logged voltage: 6 V
